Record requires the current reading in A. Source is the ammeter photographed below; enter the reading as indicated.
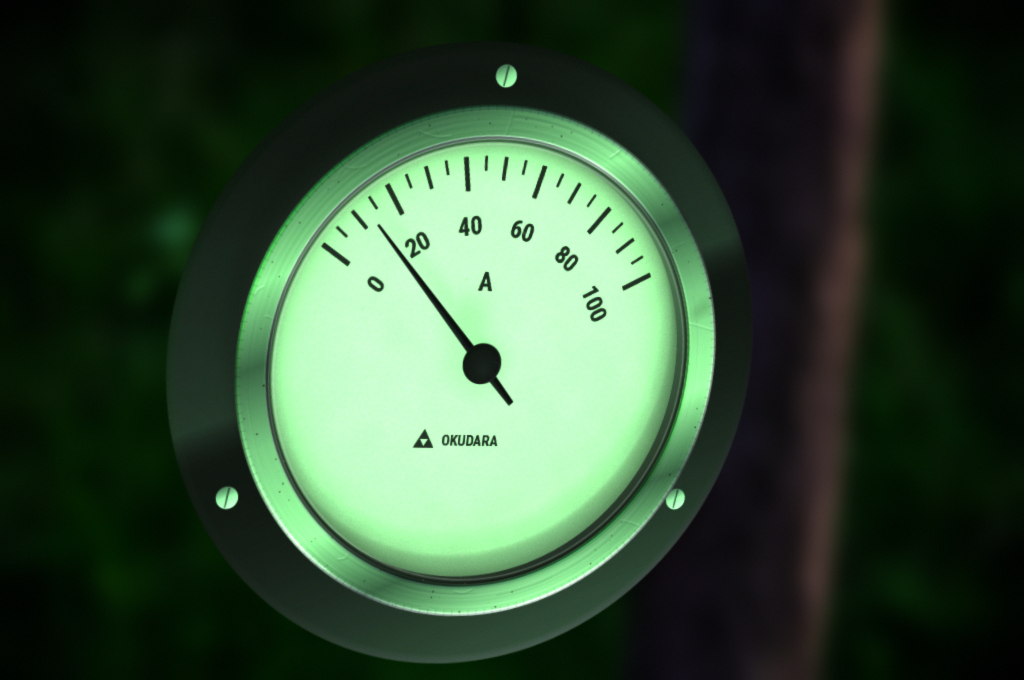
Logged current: 12.5 A
